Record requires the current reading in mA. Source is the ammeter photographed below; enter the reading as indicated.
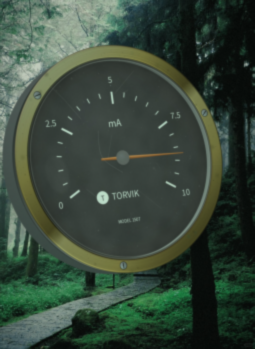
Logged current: 8.75 mA
